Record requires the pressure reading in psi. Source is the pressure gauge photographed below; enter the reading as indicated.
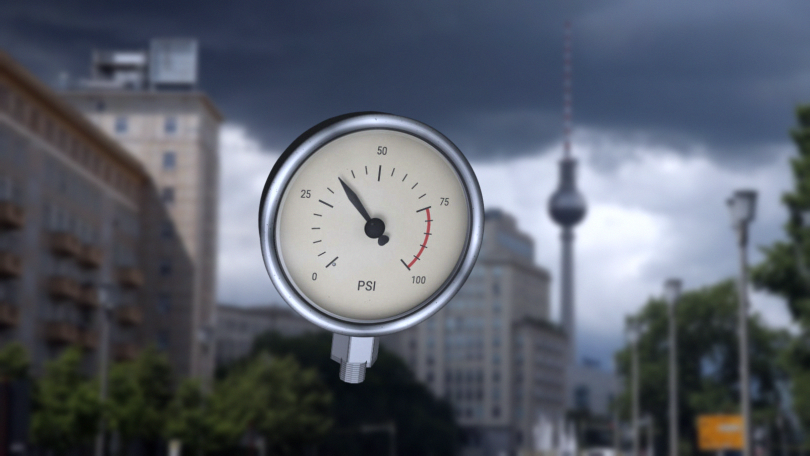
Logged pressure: 35 psi
